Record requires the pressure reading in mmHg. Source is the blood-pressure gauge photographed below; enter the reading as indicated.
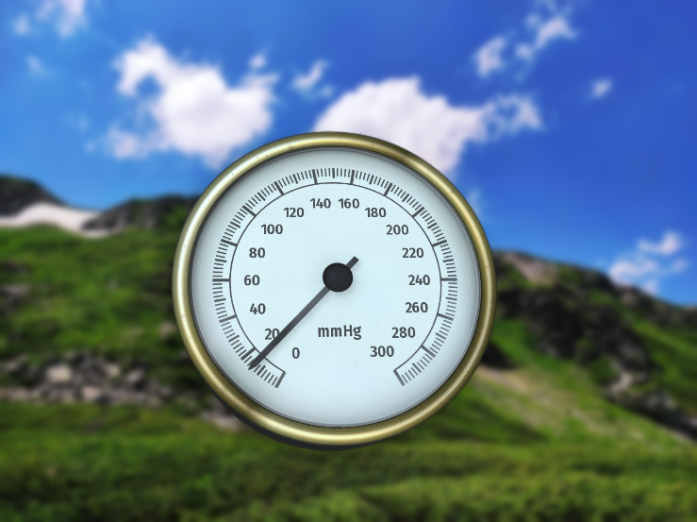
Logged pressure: 14 mmHg
